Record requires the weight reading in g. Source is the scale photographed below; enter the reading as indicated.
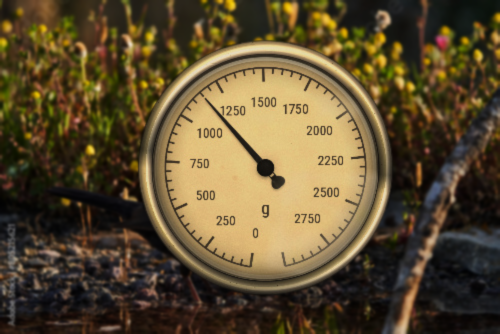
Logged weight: 1150 g
